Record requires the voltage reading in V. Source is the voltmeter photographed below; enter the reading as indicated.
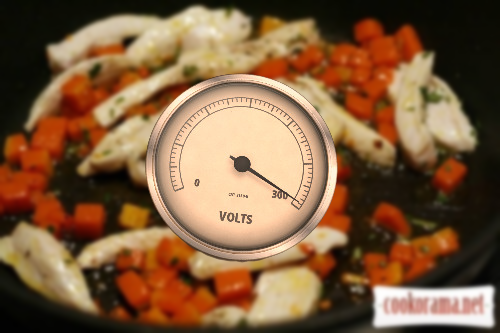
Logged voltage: 295 V
